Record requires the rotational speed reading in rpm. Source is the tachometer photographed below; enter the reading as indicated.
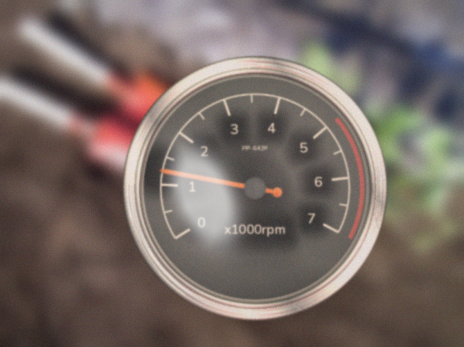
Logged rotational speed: 1250 rpm
